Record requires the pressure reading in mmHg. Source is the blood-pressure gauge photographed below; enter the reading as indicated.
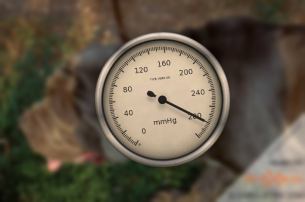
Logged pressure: 280 mmHg
